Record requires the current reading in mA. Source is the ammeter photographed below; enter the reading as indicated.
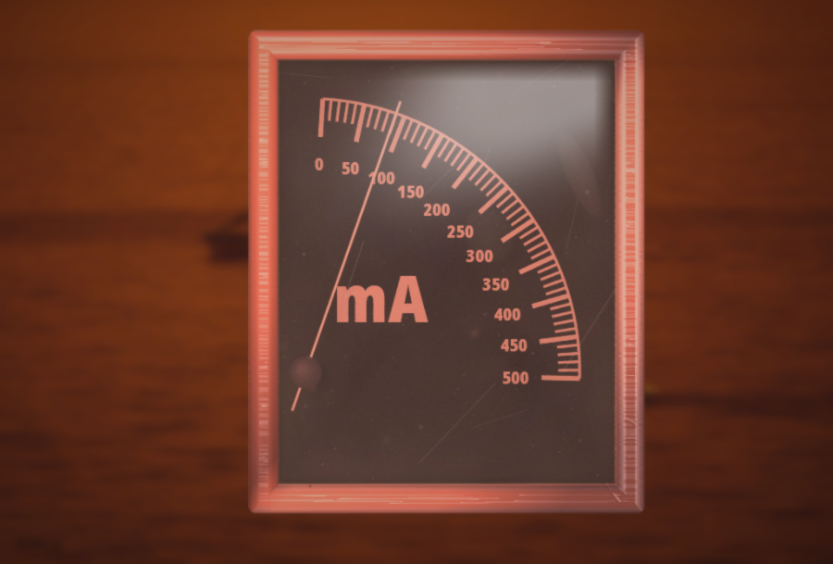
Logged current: 90 mA
